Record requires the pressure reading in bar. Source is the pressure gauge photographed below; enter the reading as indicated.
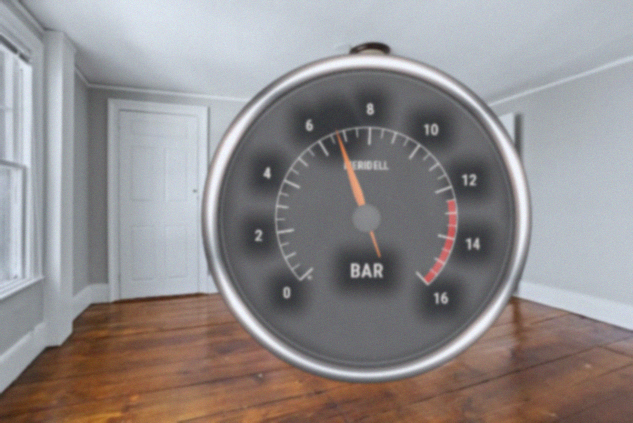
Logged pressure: 6.75 bar
